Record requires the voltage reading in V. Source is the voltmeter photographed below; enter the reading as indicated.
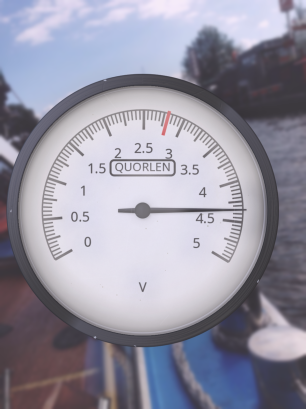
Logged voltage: 4.35 V
